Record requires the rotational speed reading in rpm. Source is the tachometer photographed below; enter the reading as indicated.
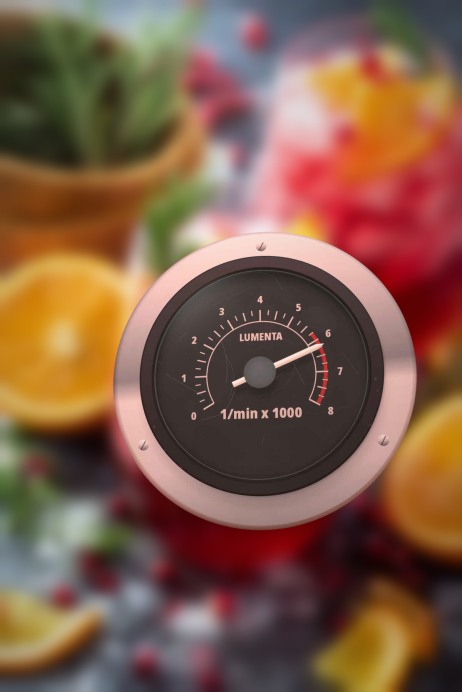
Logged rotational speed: 6250 rpm
